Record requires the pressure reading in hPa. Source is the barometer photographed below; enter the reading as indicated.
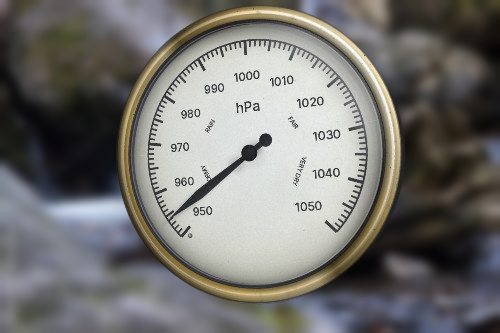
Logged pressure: 954 hPa
